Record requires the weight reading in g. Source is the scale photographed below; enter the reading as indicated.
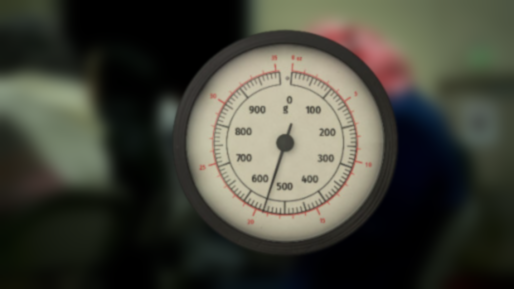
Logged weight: 550 g
